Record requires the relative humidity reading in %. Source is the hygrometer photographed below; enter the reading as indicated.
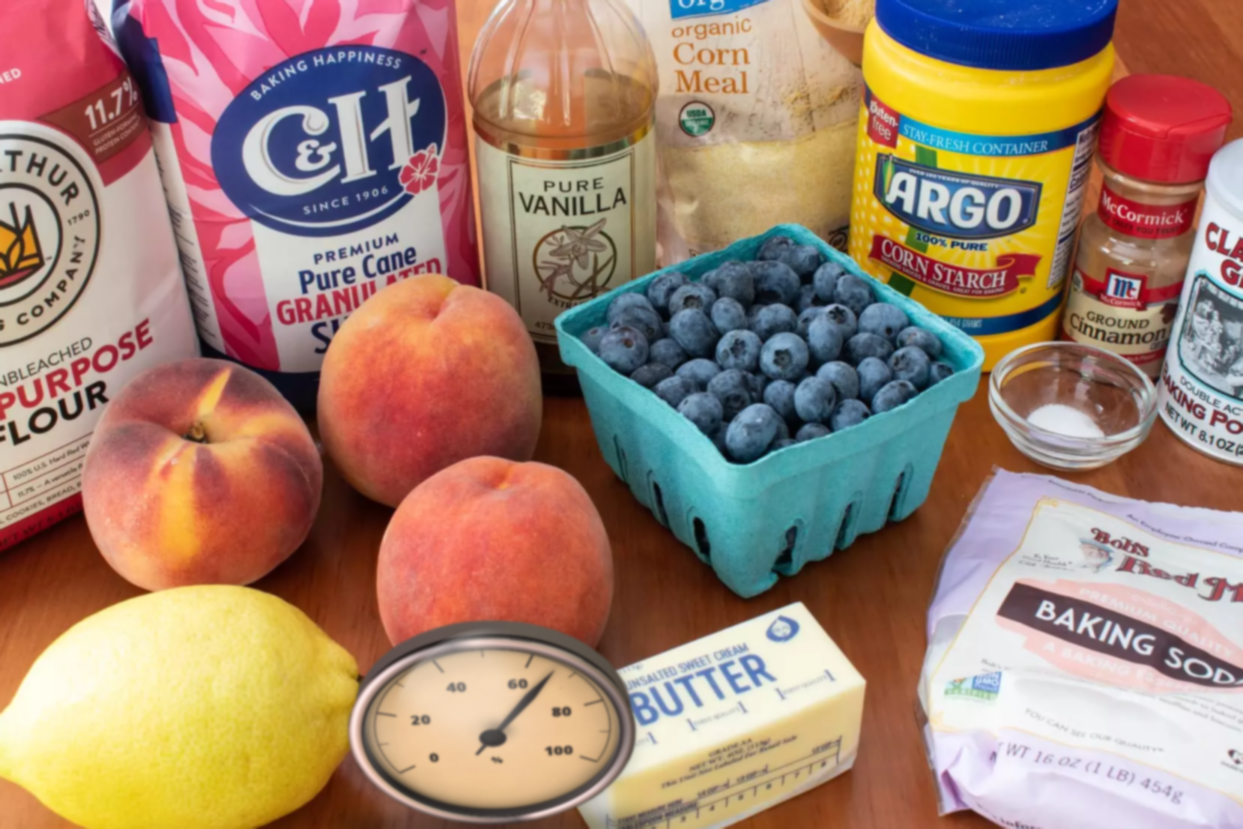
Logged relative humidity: 65 %
